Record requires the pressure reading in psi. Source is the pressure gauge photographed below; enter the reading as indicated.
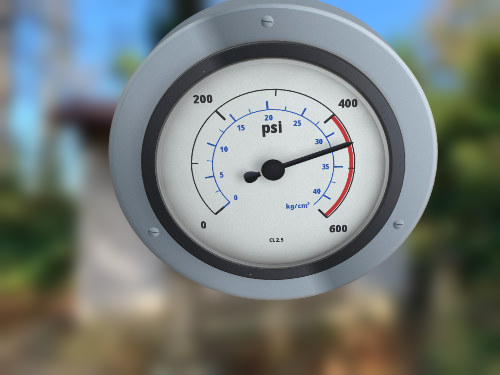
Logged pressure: 450 psi
